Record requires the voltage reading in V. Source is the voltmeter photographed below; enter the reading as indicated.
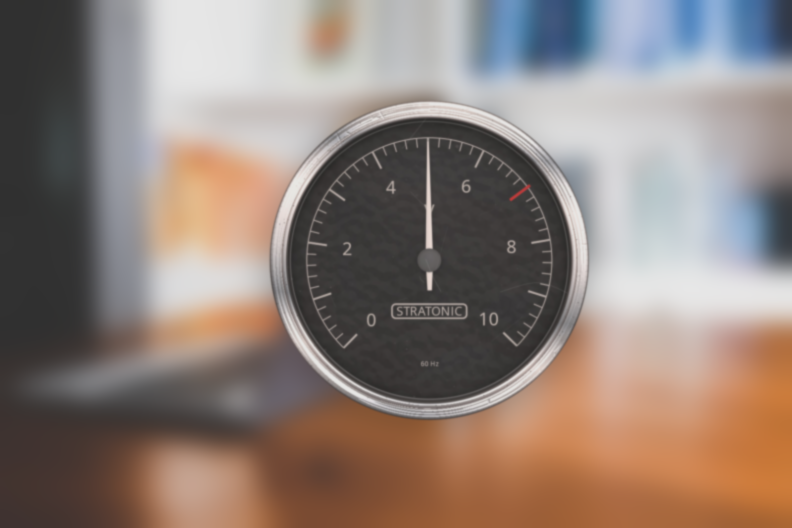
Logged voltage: 5 V
